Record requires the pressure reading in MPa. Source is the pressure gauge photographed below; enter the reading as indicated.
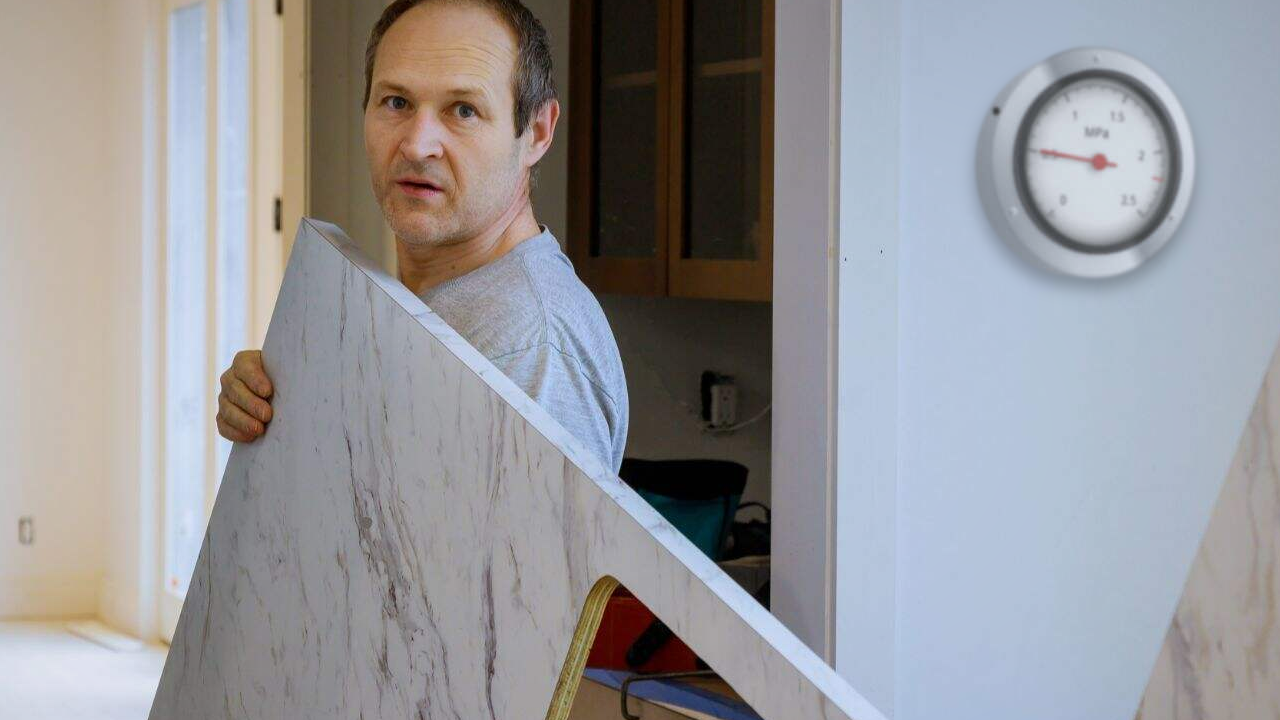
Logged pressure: 0.5 MPa
